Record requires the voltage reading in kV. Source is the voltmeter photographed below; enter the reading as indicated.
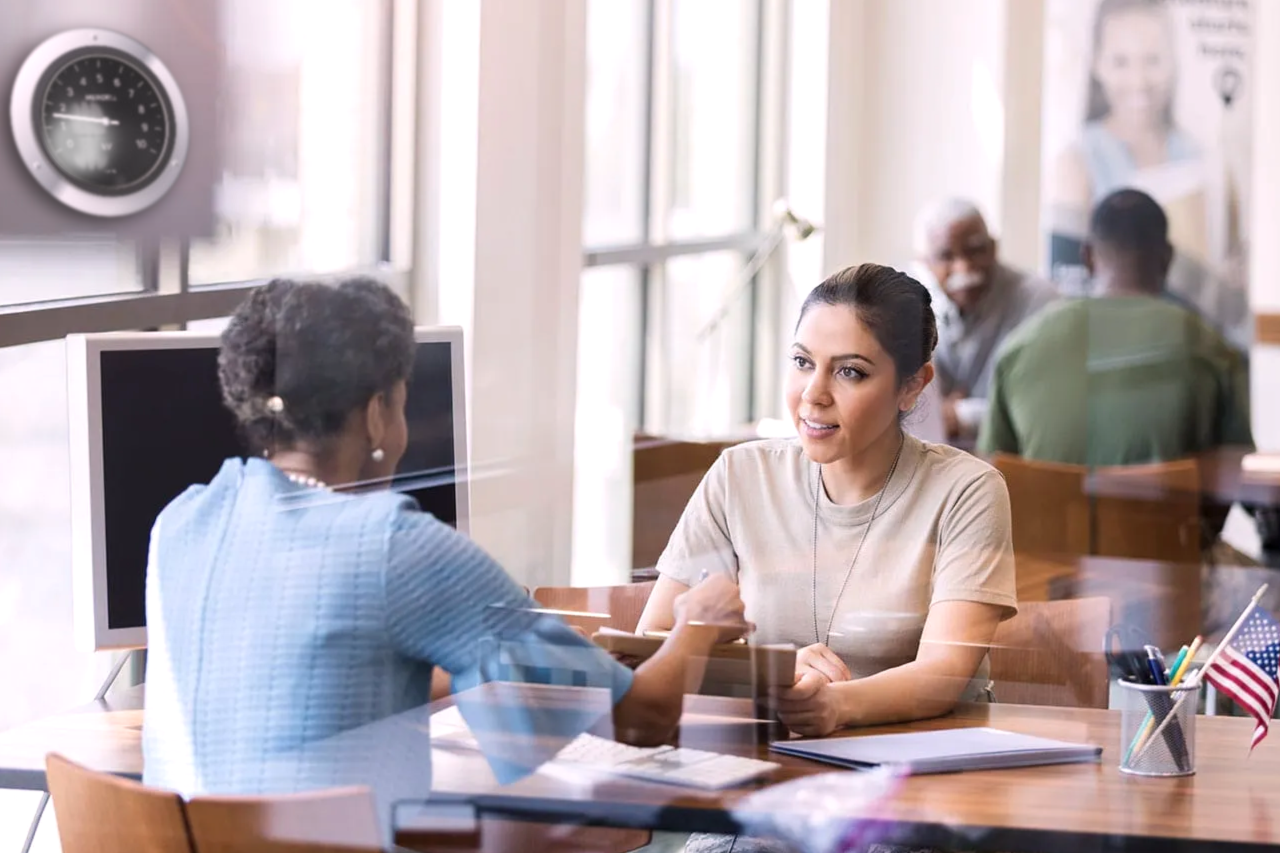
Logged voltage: 1.5 kV
